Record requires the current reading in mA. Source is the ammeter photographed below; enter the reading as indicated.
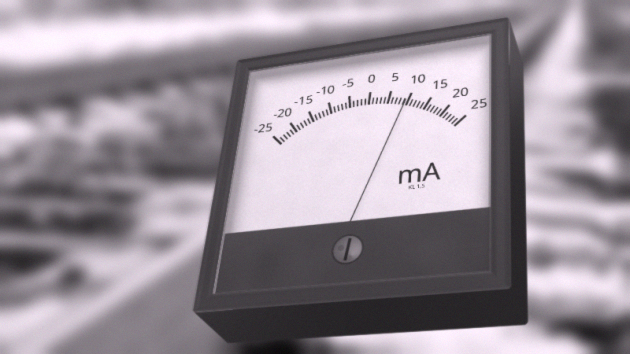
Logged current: 10 mA
